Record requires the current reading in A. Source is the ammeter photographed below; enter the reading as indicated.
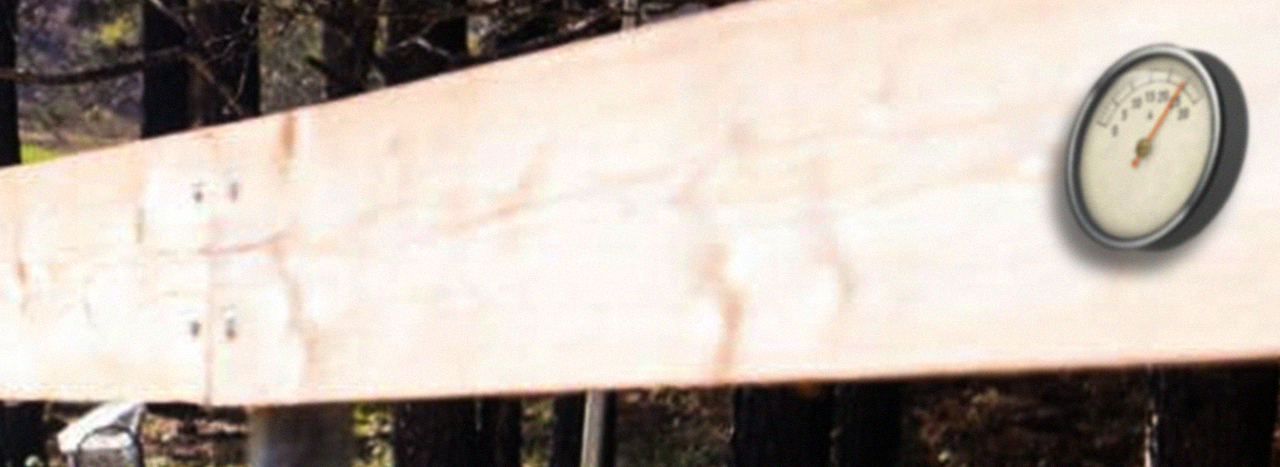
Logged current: 25 A
